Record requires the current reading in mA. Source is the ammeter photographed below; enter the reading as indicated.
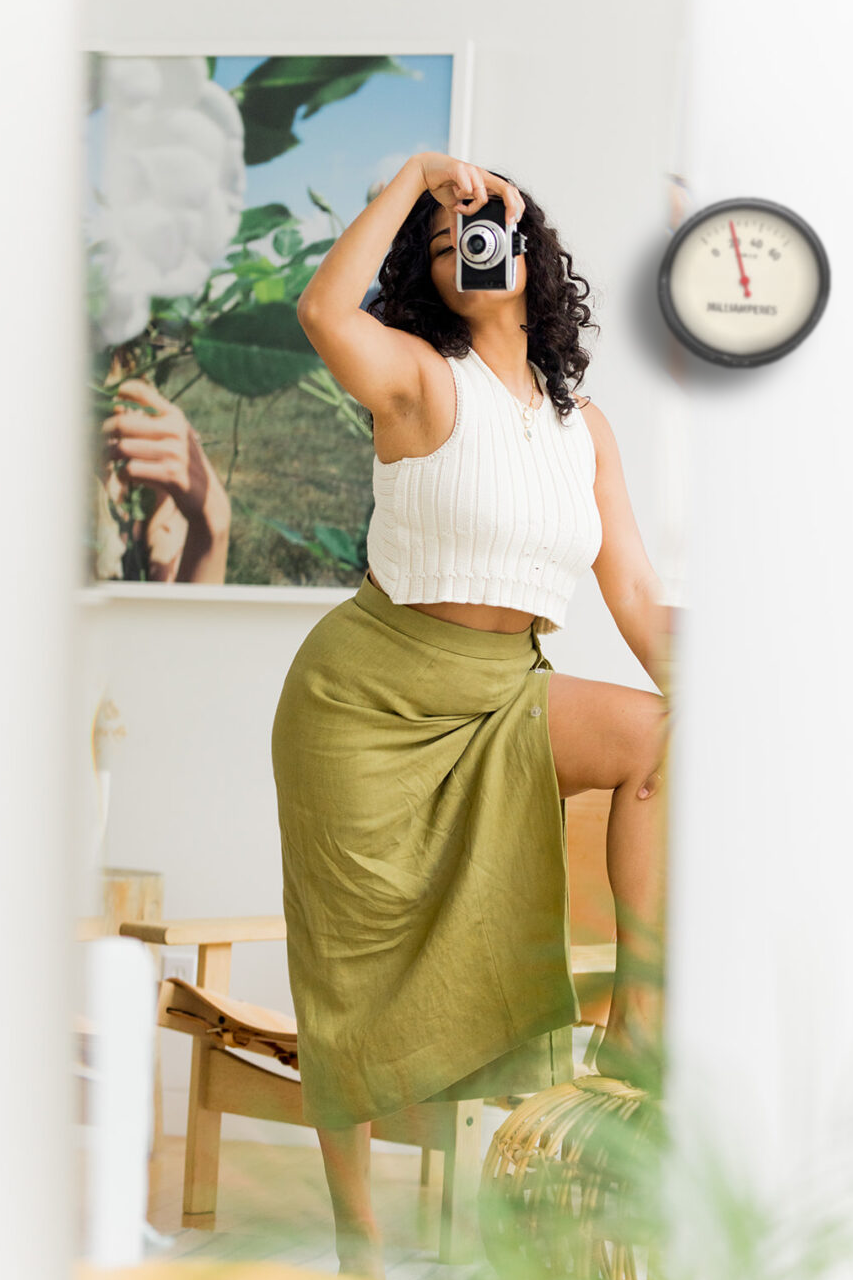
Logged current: 20 mA
